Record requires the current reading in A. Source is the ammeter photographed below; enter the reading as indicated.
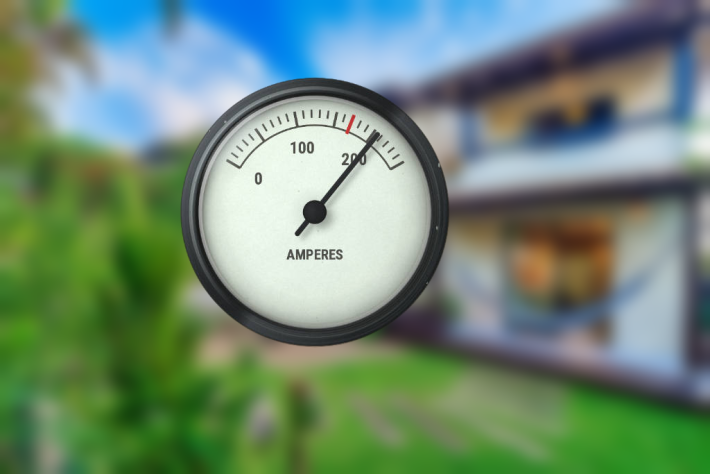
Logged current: 205 A
